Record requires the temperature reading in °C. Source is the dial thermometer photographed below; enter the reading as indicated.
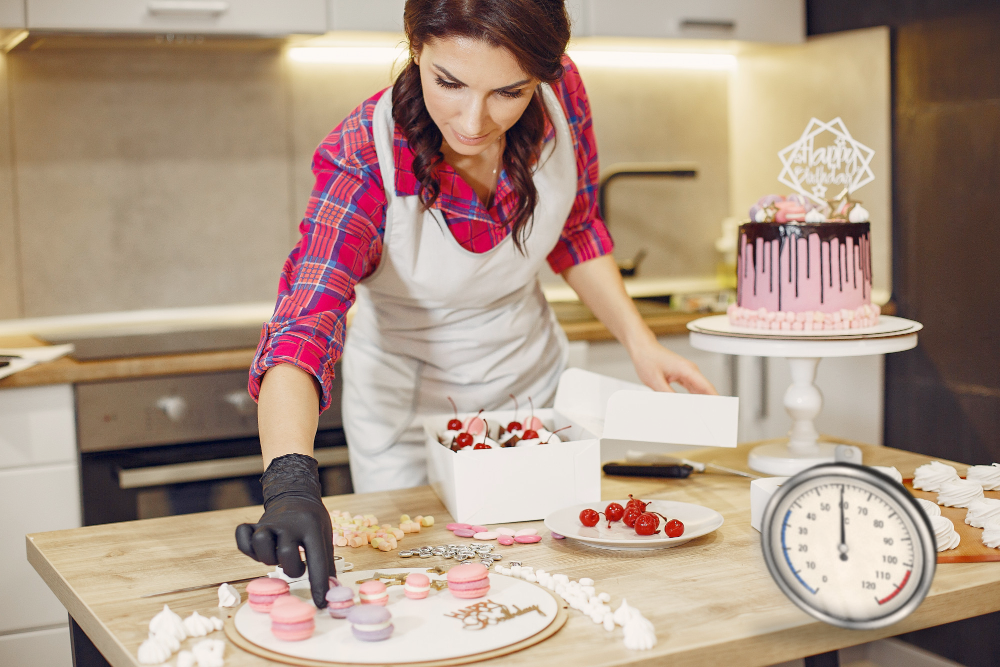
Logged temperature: 60 °C
